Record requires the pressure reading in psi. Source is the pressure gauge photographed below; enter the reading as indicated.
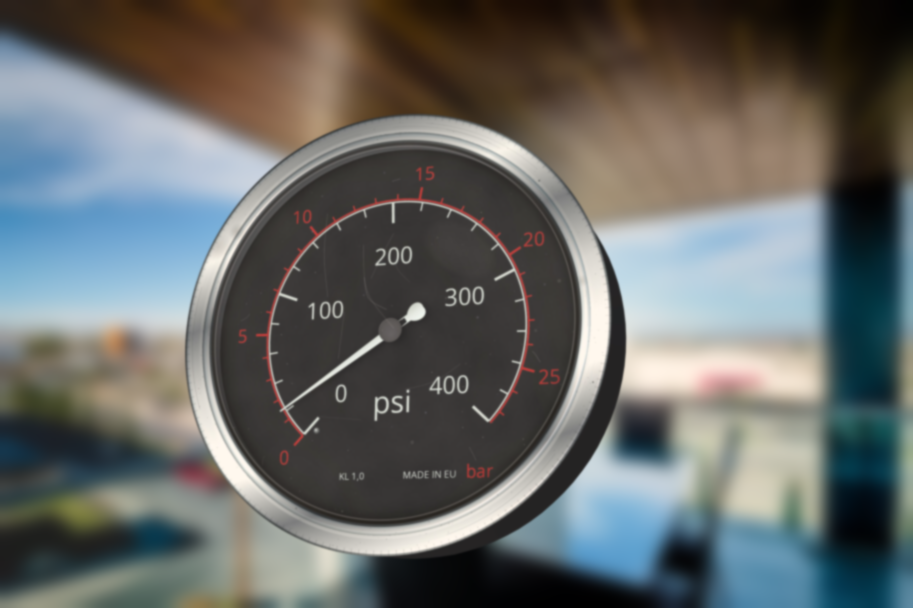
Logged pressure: 20 psi
